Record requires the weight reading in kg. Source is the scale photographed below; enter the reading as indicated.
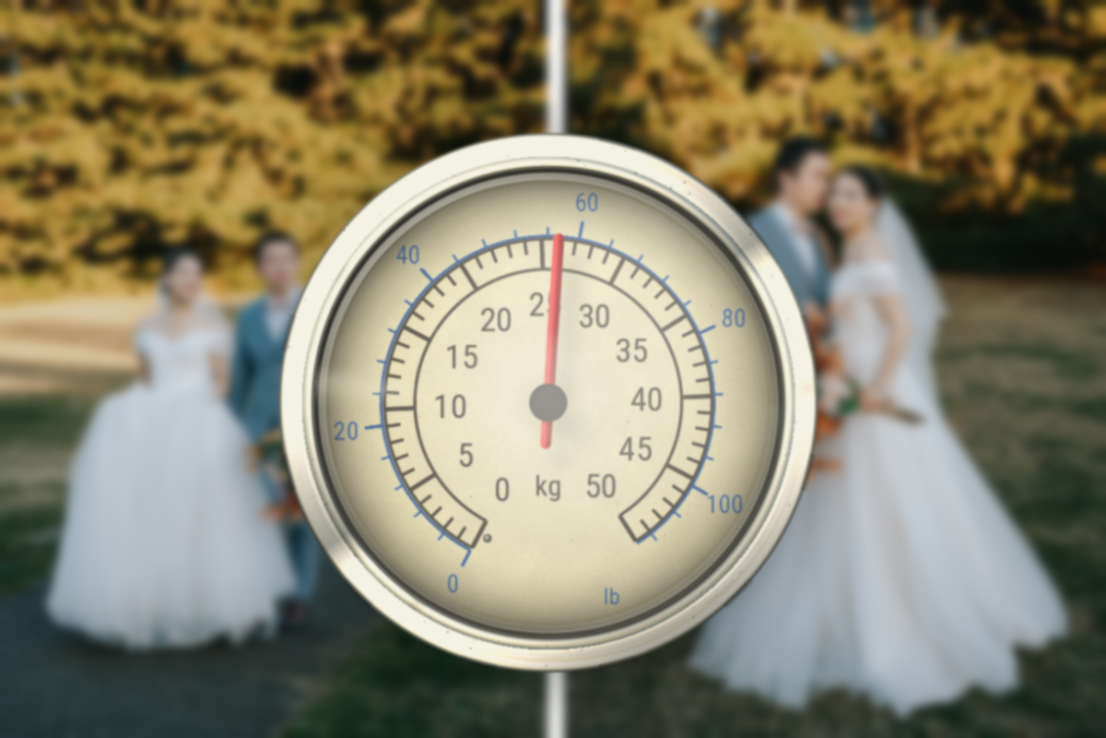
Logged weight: 26 kg
